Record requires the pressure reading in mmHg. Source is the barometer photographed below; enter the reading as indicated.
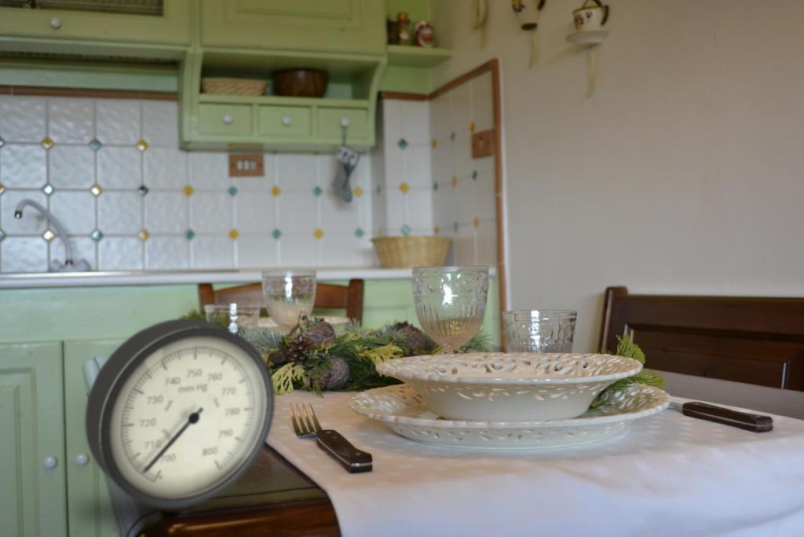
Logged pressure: 705 mmHg
